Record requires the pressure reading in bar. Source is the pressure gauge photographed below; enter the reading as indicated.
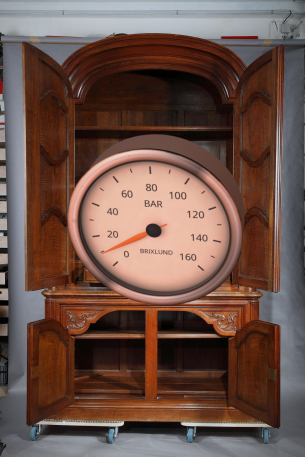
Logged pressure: 10 bar
